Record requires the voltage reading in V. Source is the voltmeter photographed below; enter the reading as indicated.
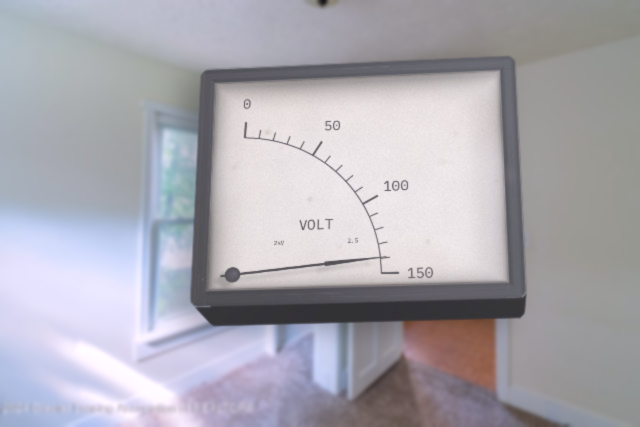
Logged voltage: 140 V
